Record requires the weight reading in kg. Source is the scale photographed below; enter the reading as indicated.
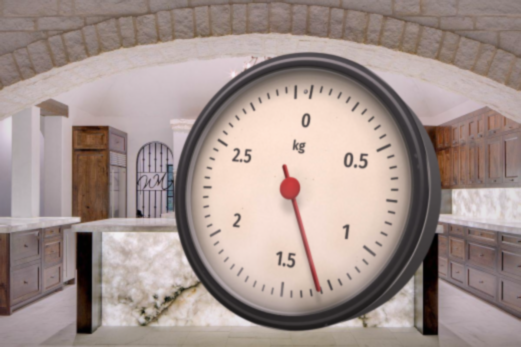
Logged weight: 1.3 kg
